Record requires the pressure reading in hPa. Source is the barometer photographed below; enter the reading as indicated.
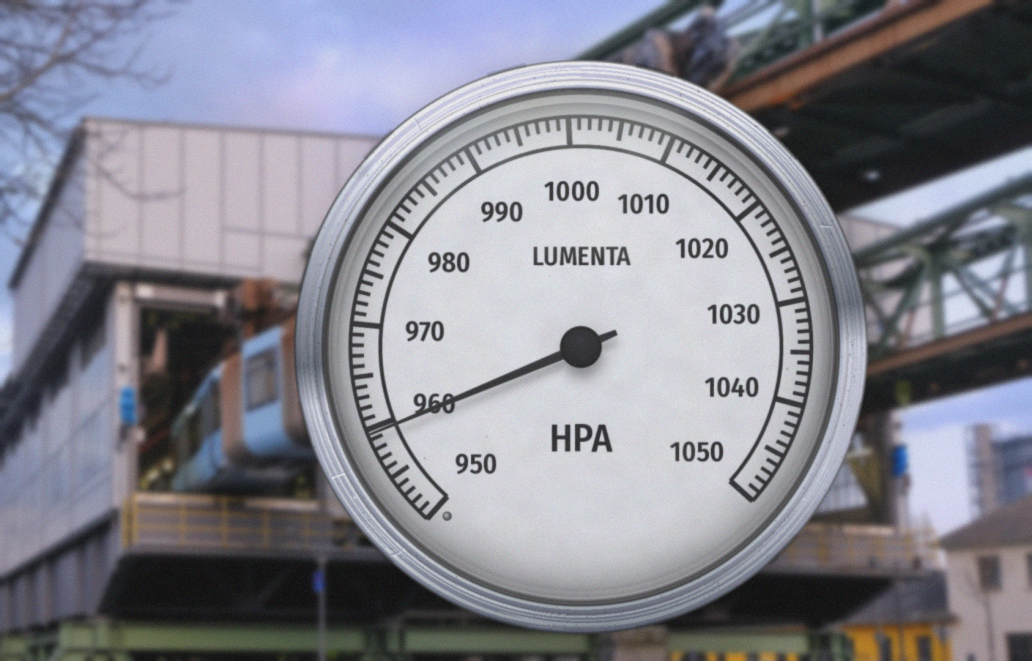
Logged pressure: 959.5 hPa
